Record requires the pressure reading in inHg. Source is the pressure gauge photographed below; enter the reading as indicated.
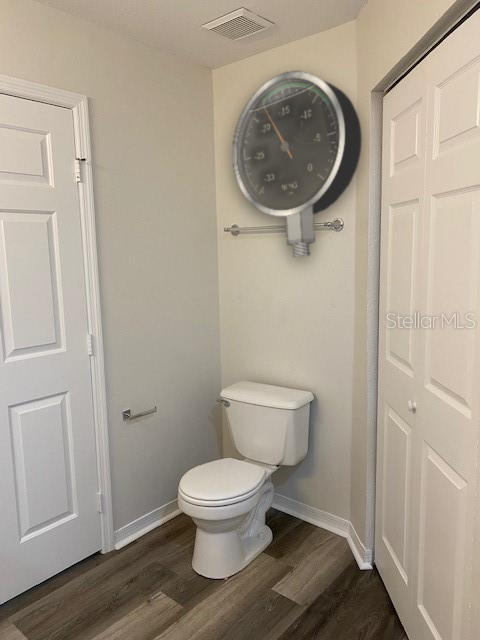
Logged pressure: -18 inHg
